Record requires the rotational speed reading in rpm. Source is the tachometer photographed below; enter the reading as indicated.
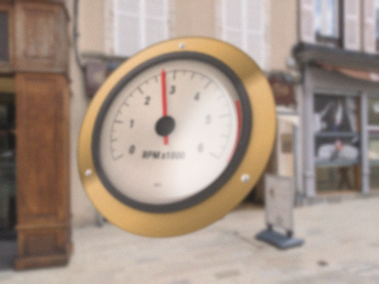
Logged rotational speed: 2750 rpm
